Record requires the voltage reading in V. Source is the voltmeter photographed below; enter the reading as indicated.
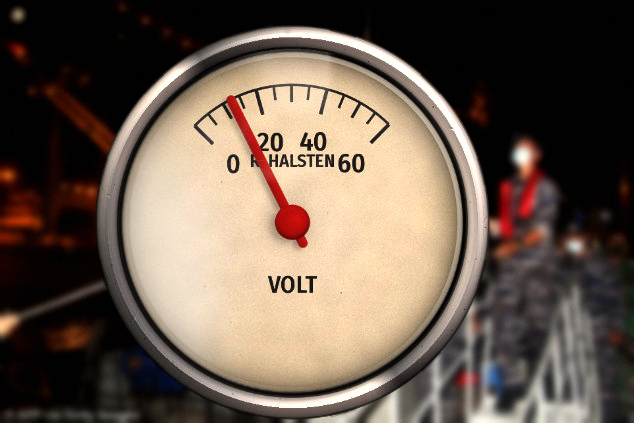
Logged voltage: 12.5 V
